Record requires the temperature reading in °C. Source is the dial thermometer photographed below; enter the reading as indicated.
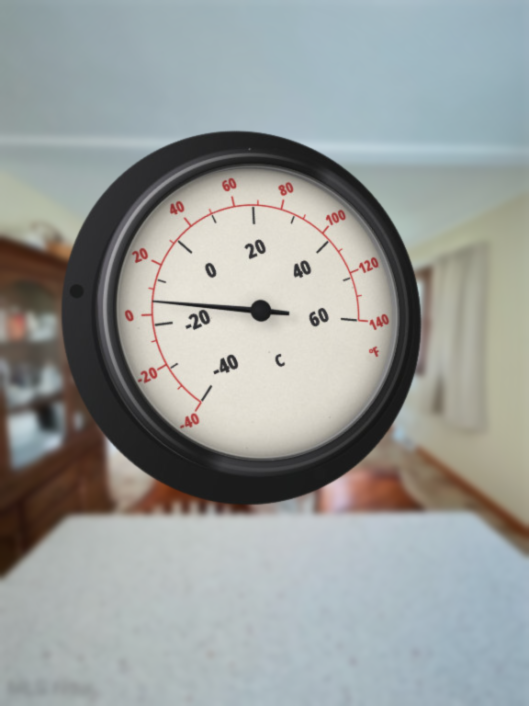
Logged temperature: -15 °C
